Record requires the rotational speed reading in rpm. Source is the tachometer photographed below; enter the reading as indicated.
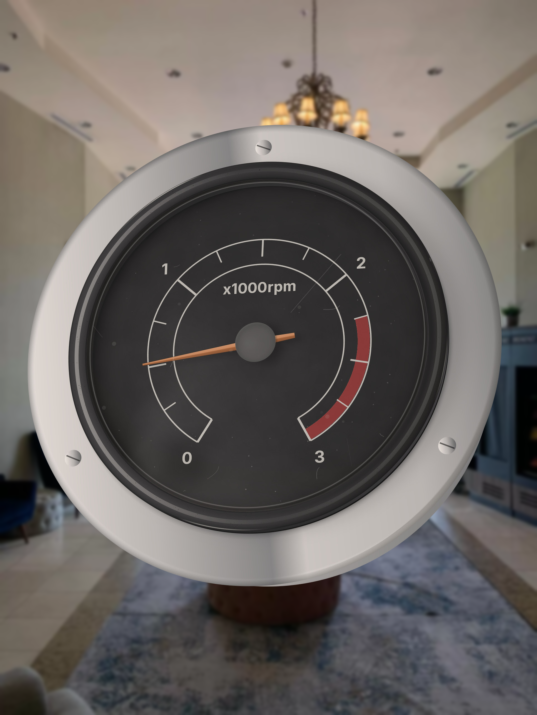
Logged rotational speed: 500 rpm
